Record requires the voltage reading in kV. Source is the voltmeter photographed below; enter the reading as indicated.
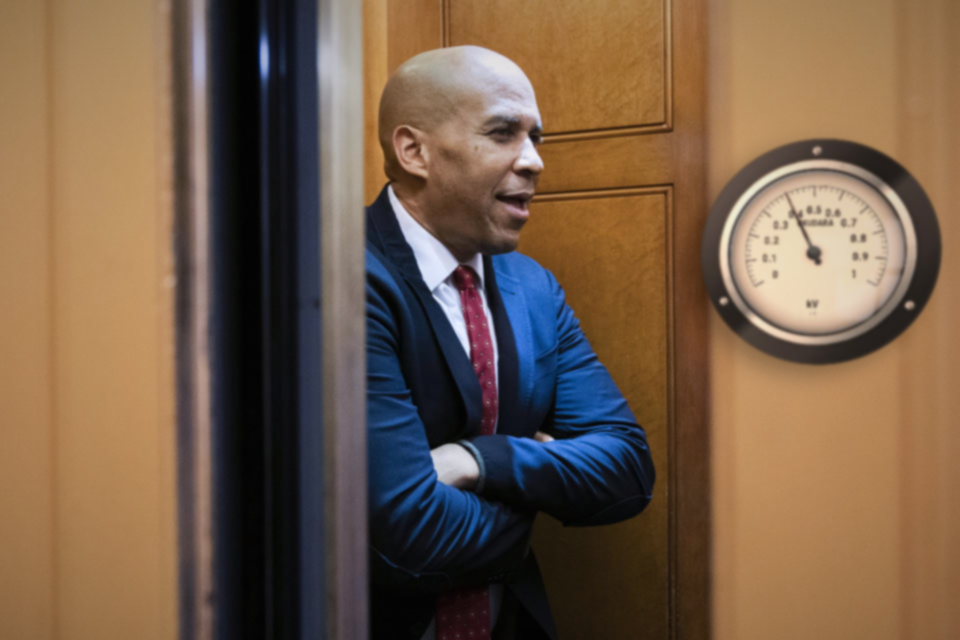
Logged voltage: 0.4 kV
